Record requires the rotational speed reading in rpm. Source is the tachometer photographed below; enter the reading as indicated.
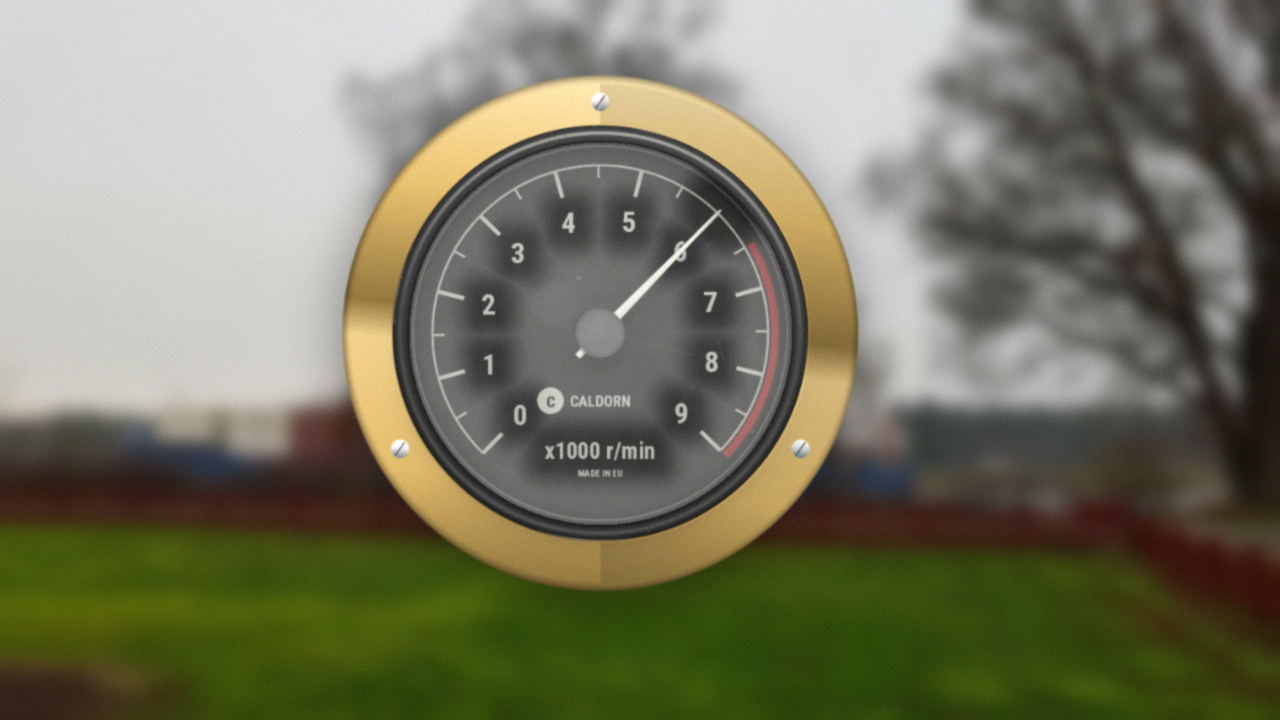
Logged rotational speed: 6000 rpm
